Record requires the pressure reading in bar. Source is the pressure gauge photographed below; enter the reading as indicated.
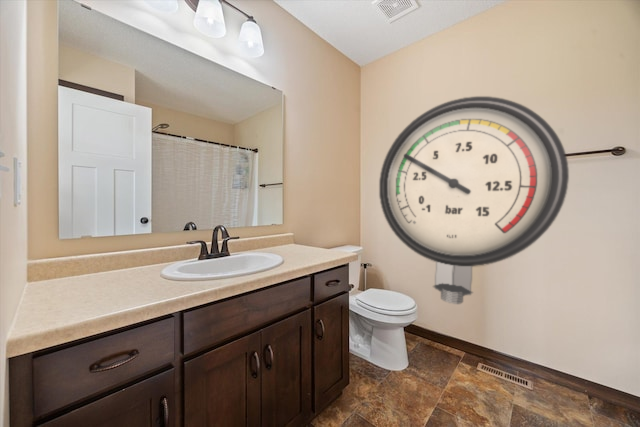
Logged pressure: 3.5 bar
